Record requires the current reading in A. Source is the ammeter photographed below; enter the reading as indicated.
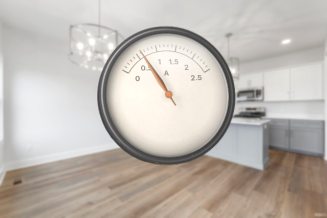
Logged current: 0.6 A
